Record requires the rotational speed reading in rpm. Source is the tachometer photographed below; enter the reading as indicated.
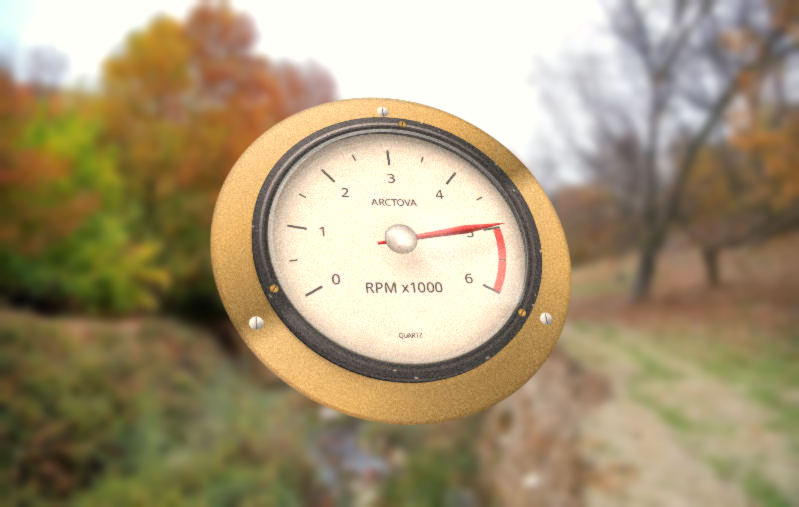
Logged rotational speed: 5000 rpm
